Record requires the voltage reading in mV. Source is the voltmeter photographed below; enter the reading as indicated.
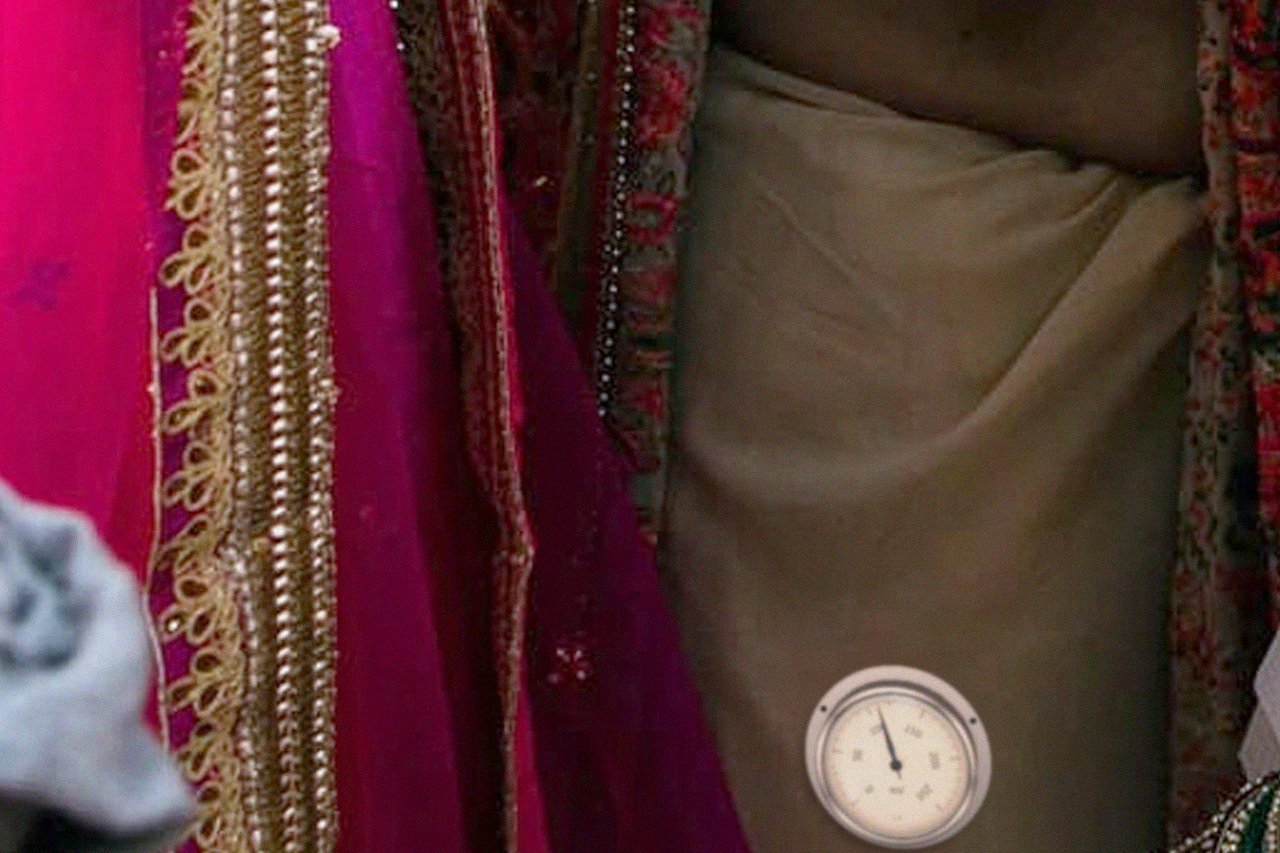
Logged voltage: 110 mV
